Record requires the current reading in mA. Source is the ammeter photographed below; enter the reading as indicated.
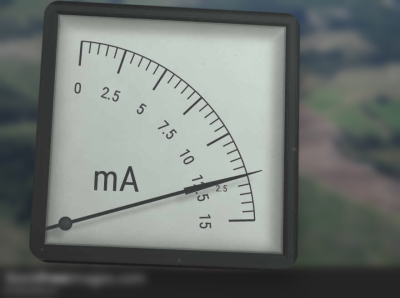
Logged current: 12.5 mA
